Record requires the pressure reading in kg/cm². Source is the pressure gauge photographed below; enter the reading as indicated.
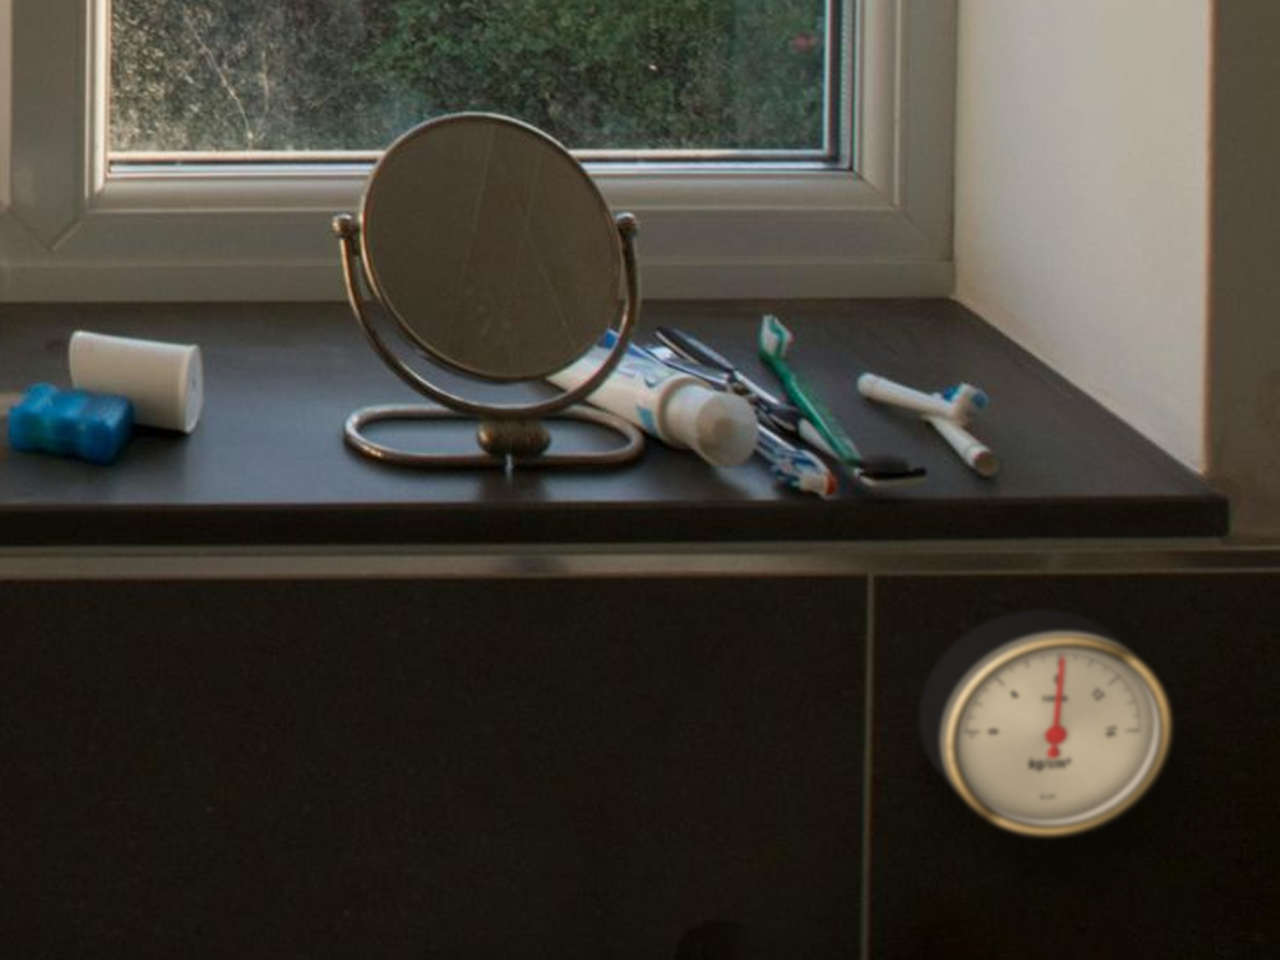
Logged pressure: 8 kg/cm²
